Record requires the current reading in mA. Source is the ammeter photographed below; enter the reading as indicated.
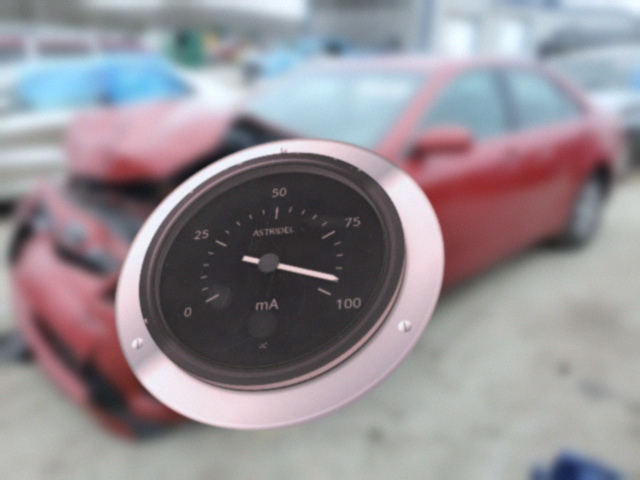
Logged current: 95 mA
